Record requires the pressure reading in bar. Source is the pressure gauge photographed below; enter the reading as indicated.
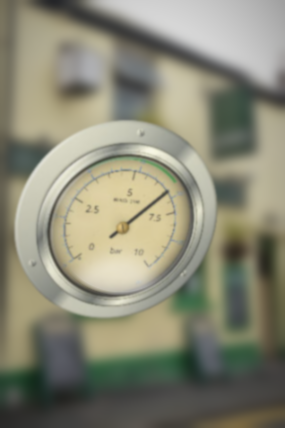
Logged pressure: 6.5 bar
